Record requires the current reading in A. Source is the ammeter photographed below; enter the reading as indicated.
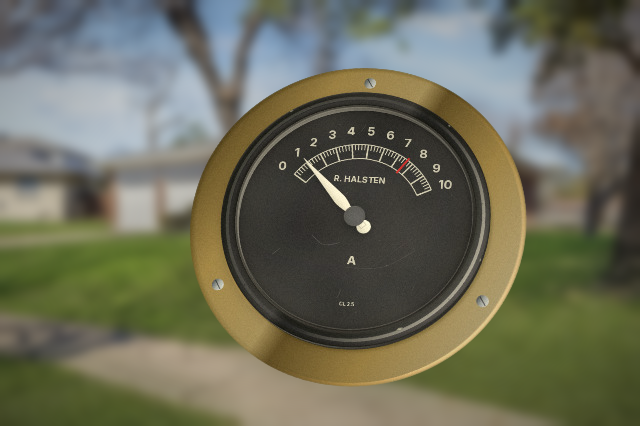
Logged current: 1 A
